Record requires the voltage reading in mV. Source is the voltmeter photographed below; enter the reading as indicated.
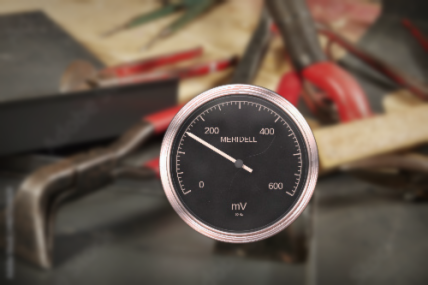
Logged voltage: 150 mV
